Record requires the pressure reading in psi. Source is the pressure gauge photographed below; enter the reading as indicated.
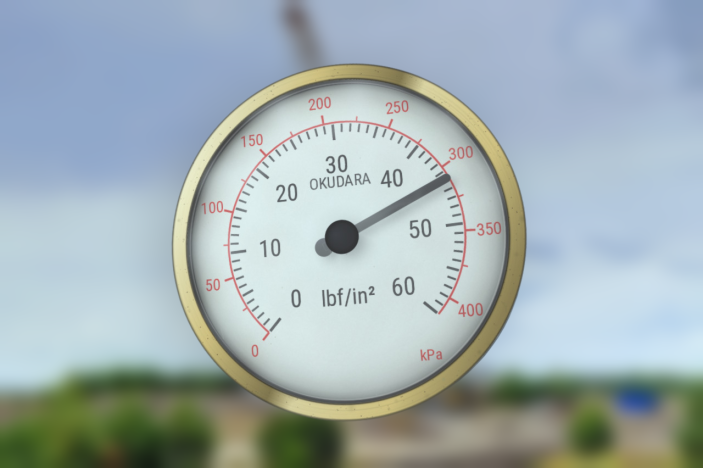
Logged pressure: 45 psi
